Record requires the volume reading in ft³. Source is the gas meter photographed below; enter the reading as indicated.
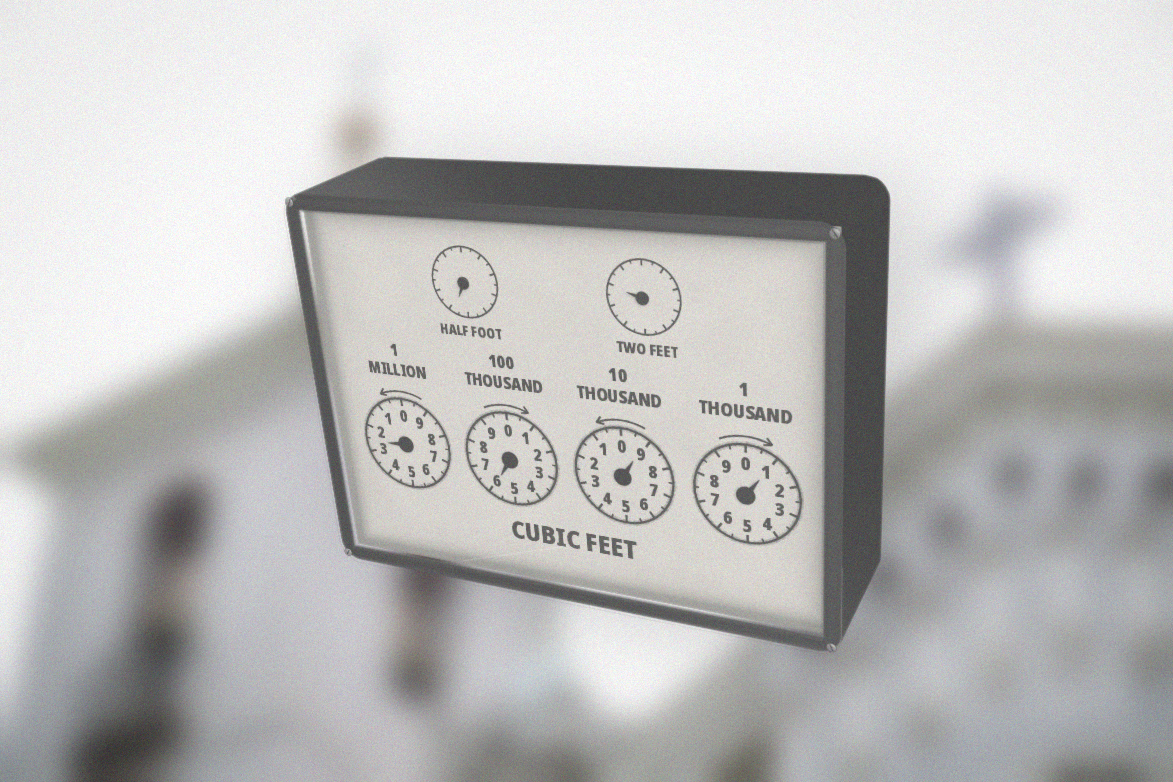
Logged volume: 259100 ft³
